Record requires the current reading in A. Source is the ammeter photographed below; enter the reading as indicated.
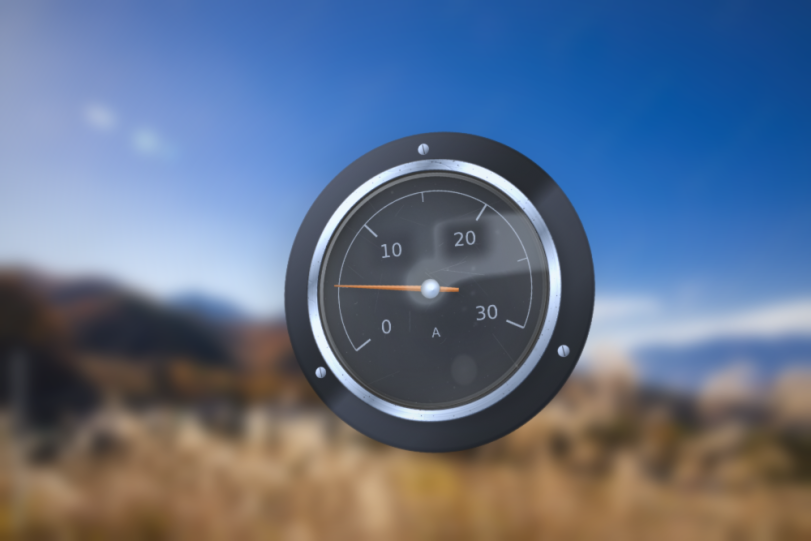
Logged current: 5 A
